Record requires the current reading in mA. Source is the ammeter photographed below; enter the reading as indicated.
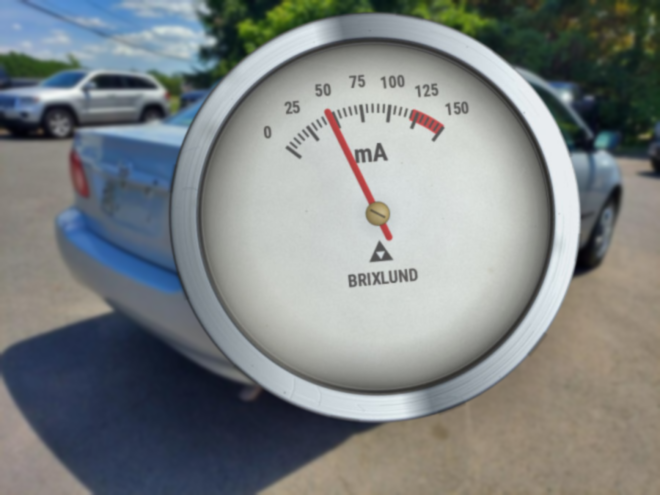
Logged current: 45 mA
